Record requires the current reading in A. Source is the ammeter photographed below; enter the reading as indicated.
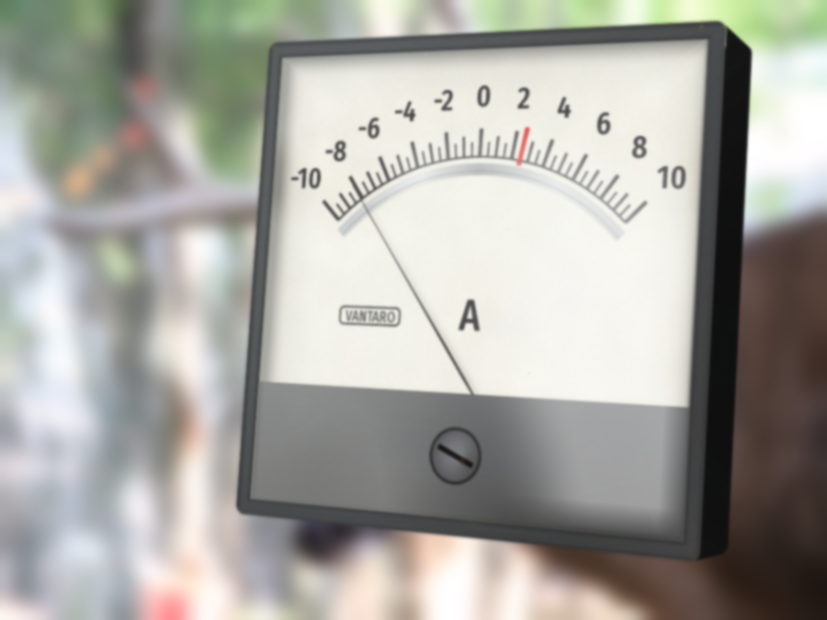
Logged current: -8 A
